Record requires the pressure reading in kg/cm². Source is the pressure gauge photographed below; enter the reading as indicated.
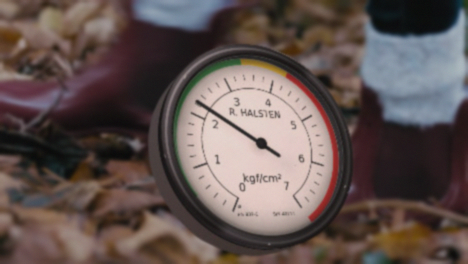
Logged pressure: 2.2 kg/cm²
